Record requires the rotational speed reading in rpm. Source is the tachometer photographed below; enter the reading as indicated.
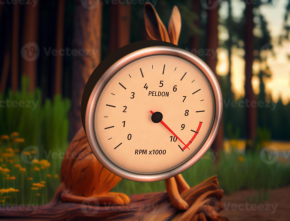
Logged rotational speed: 9750 rpm
